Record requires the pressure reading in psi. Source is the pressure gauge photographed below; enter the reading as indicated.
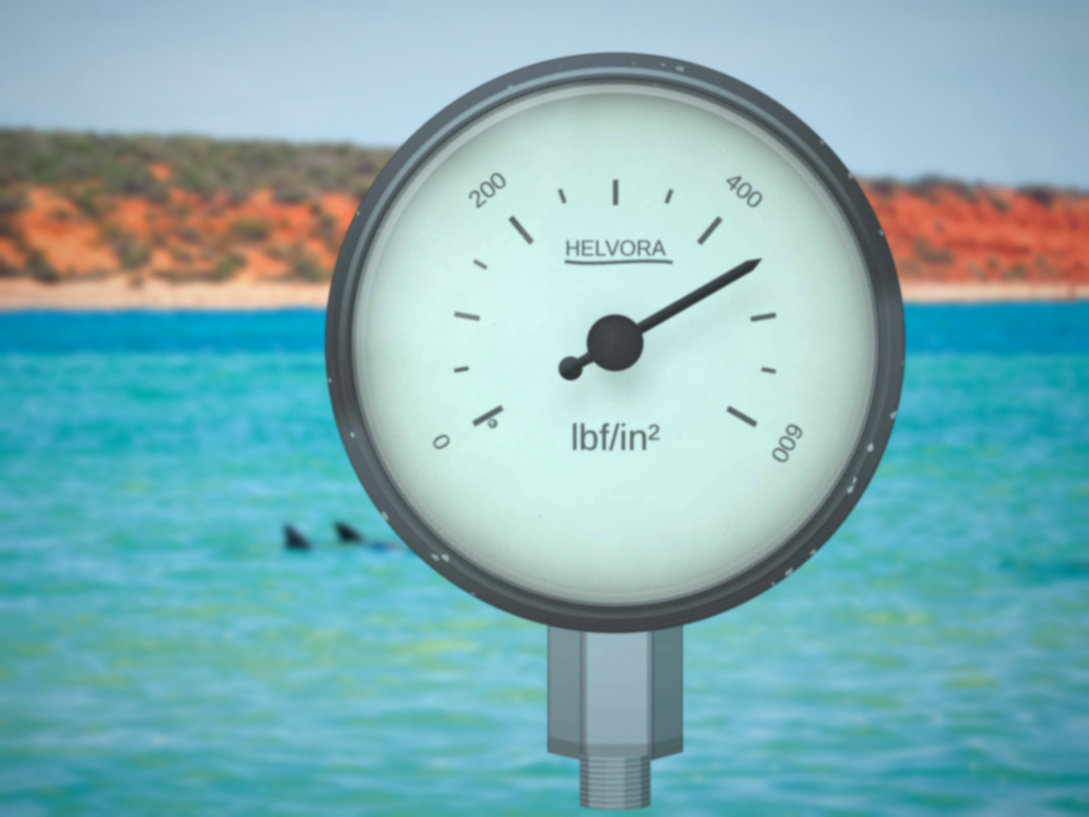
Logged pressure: 450 psi
